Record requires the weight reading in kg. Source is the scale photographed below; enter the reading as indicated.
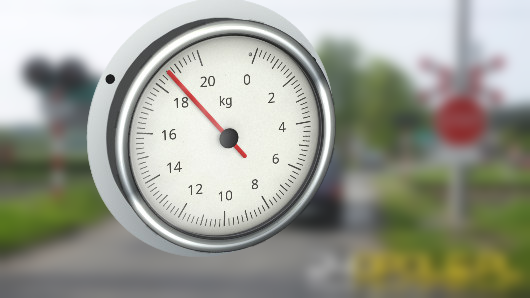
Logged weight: 18.6 kg
